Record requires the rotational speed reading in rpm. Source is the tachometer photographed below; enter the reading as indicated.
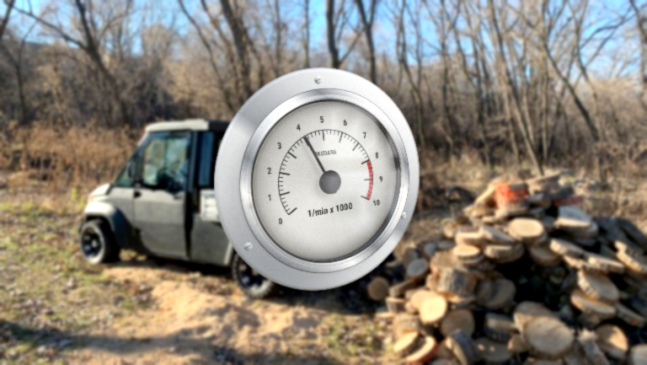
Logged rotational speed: 4000 rpm
